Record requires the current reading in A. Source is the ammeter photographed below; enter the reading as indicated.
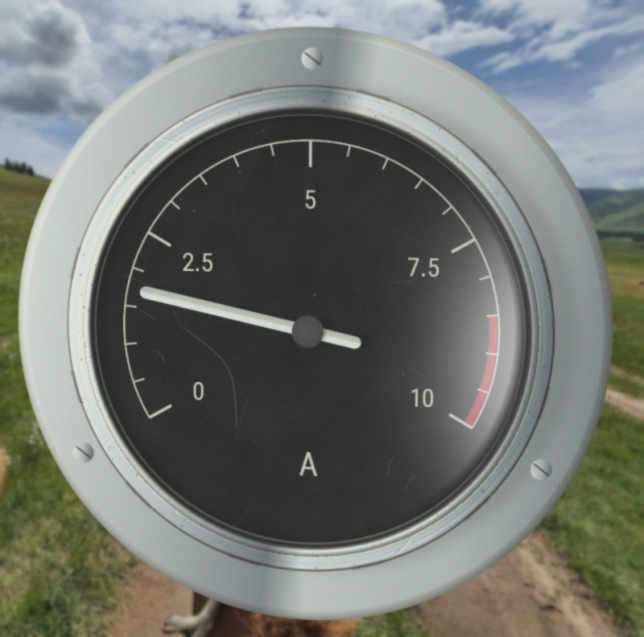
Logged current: 1.75 A
